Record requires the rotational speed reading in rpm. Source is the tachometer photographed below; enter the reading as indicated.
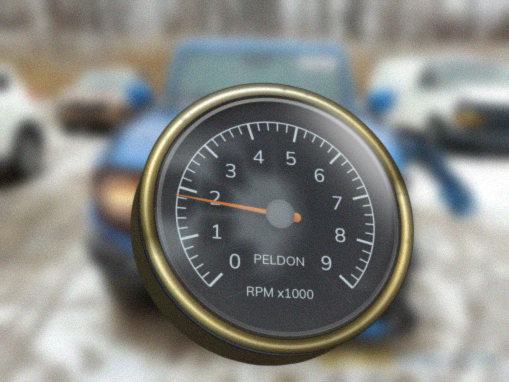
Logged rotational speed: 1800 rpm
